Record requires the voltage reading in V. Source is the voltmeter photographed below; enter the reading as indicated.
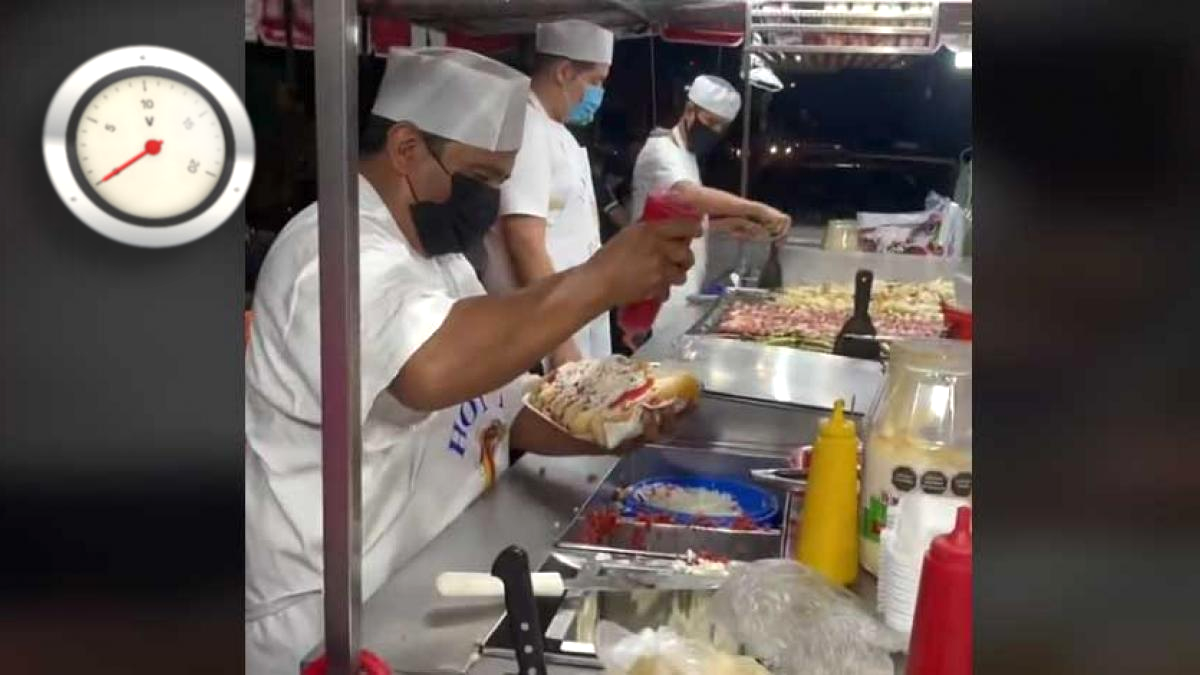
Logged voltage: 0 V
